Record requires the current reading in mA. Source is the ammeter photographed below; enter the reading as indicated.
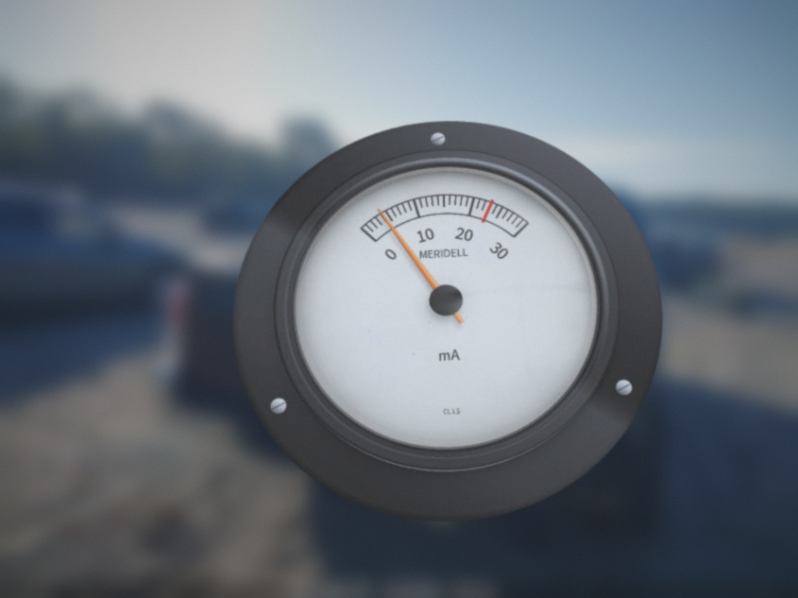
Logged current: 4 mA
